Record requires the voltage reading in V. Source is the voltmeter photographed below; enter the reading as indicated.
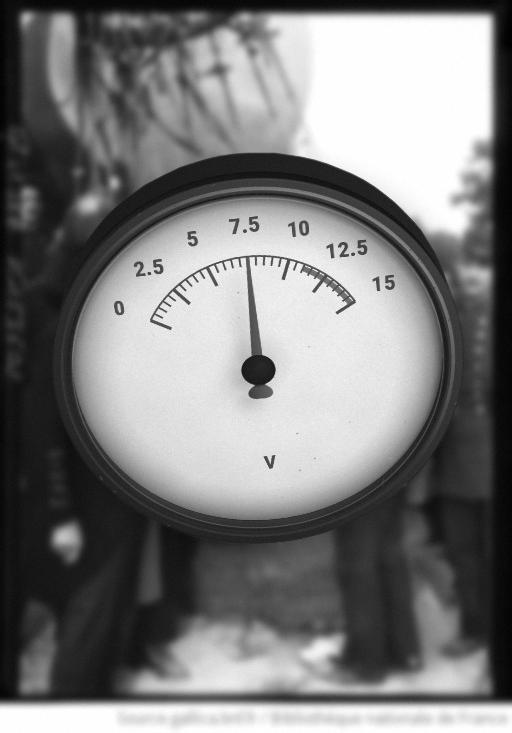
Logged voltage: 7.5 V
